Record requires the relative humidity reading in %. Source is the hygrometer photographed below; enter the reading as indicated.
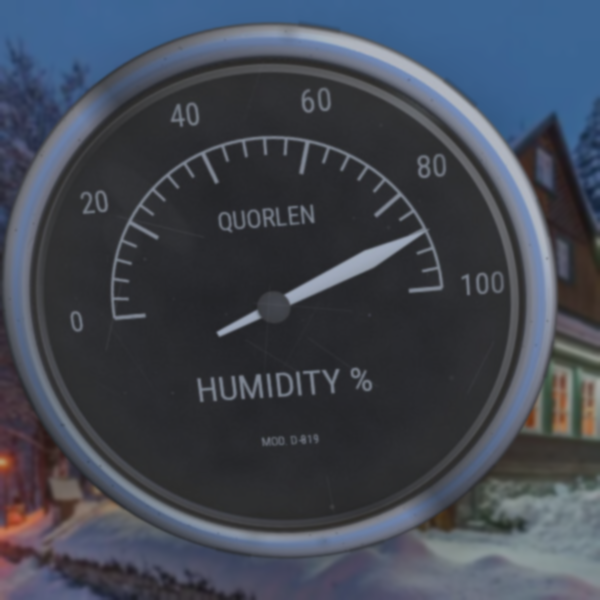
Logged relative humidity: 88 %
